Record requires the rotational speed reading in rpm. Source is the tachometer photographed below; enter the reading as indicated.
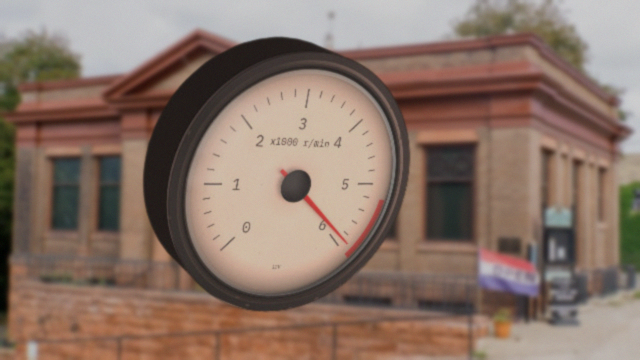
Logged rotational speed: 5900 rpm
